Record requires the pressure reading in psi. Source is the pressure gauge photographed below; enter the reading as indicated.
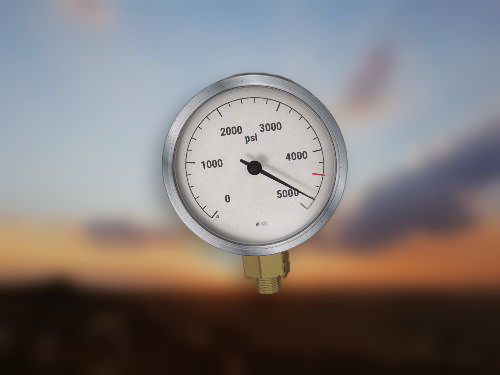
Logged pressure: 4800 psi
